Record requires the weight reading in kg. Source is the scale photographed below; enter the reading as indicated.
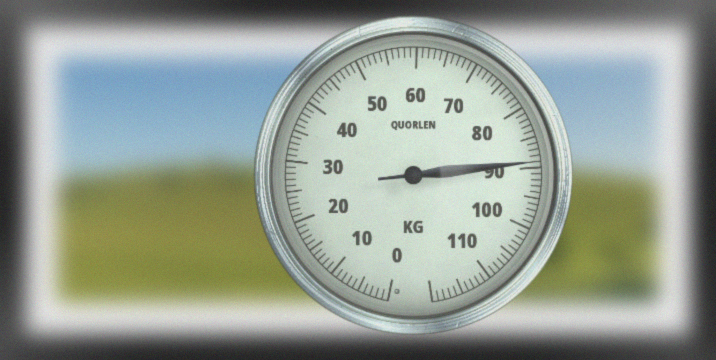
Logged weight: 89 kg
